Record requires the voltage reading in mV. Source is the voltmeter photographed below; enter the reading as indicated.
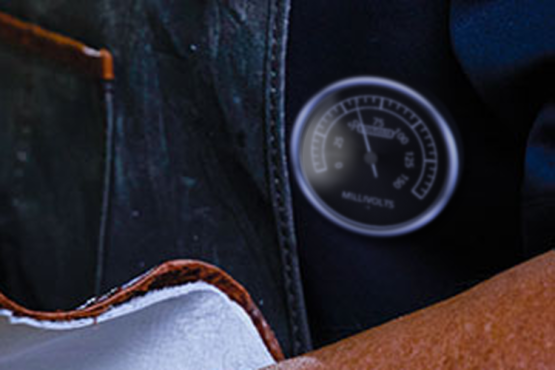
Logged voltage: 60 mV
